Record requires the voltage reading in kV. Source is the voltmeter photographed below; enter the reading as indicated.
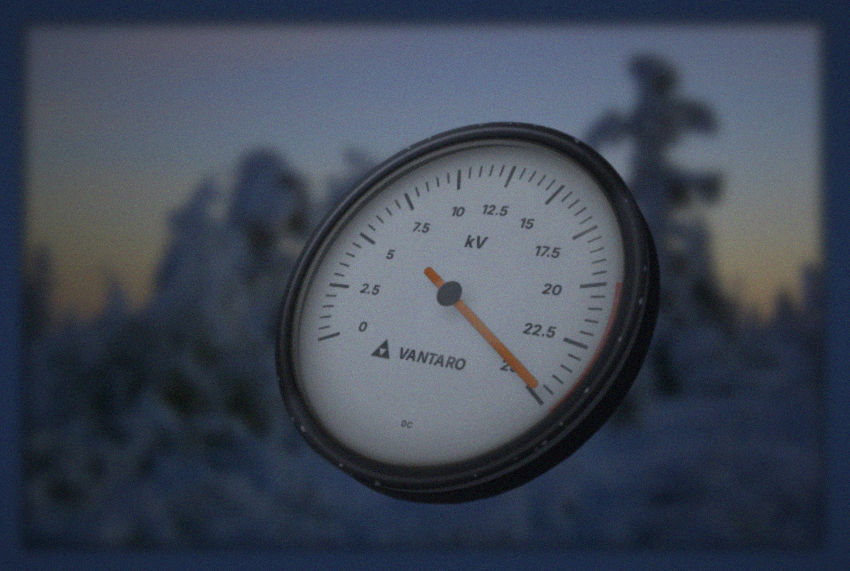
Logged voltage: 24.75 kV
